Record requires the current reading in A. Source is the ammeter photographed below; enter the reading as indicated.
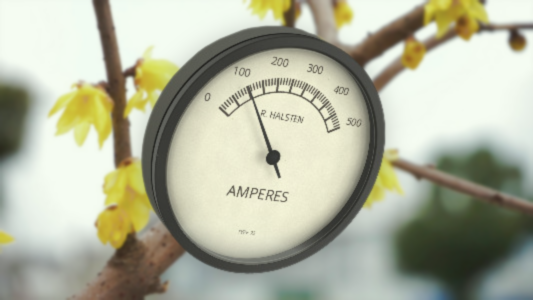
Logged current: 100 A
